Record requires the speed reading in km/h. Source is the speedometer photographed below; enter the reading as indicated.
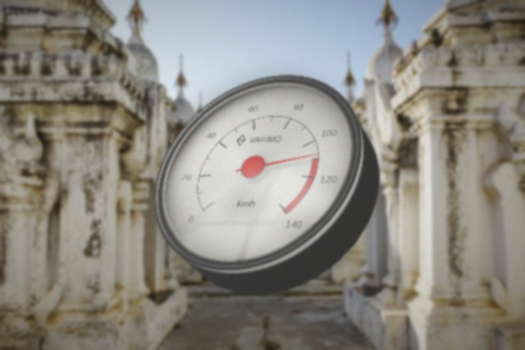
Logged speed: 110 km/h
